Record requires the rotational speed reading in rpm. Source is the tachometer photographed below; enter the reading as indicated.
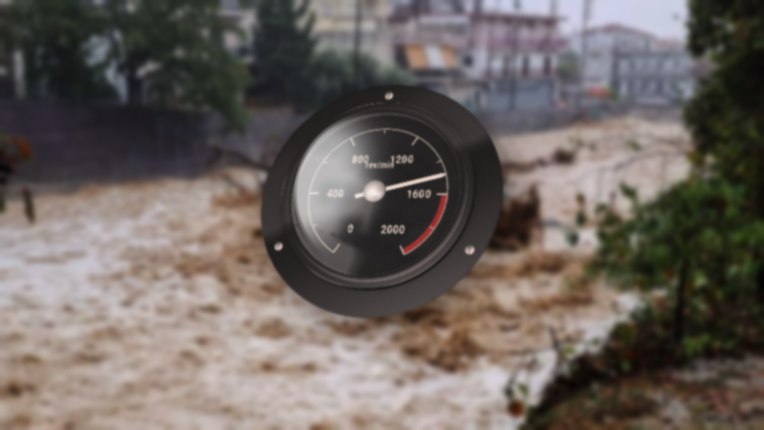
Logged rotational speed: 1500 rpm
